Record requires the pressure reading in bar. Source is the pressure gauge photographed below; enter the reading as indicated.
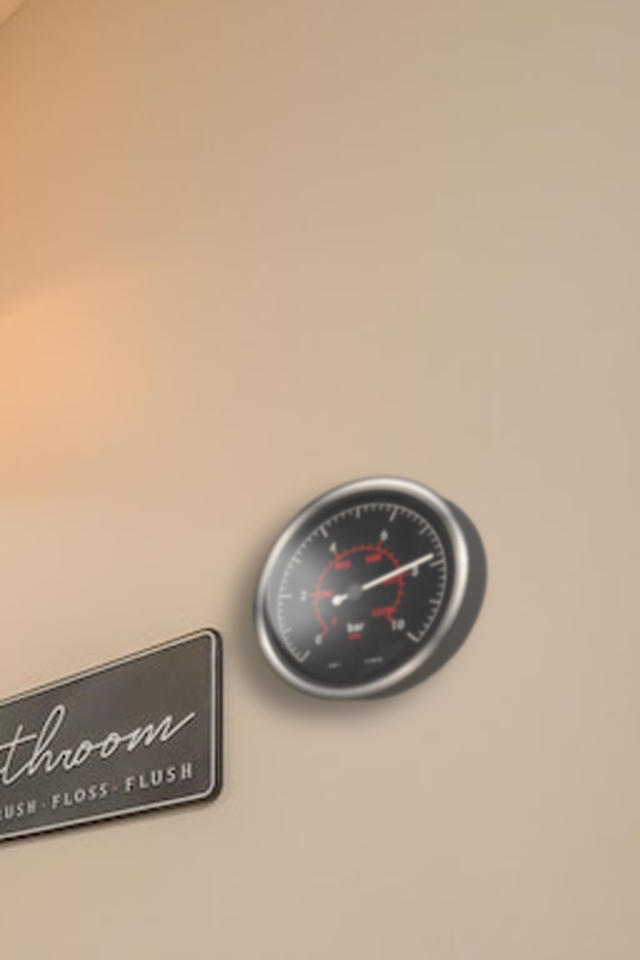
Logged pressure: 7.8 bar
